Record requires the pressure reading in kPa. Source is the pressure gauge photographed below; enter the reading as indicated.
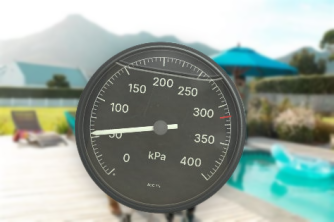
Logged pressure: 55 kPa
